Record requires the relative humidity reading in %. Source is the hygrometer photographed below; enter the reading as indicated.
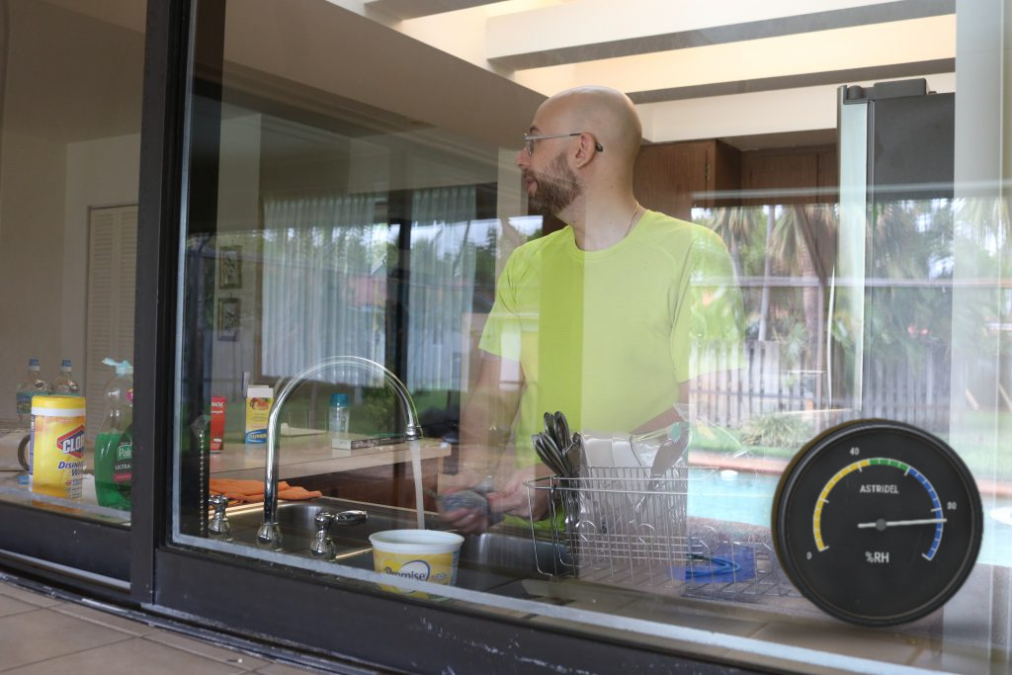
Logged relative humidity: 84 %
